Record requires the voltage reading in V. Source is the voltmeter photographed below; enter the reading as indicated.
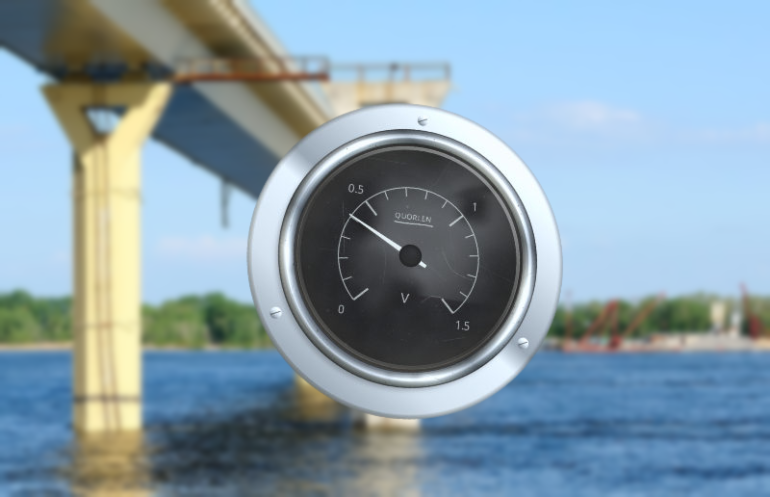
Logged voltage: 0.4 V
